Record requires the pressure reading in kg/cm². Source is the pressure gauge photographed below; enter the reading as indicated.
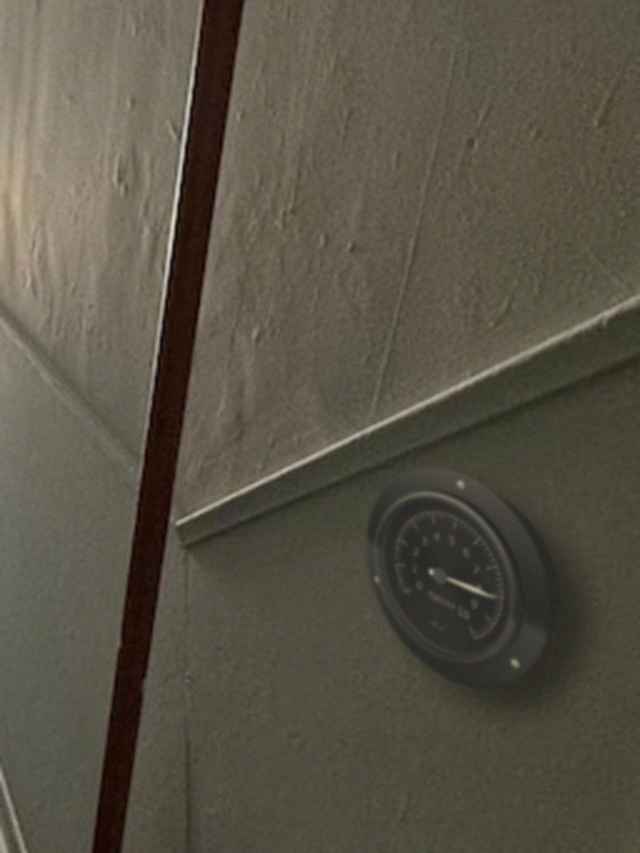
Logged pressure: 8 kg/cm²
